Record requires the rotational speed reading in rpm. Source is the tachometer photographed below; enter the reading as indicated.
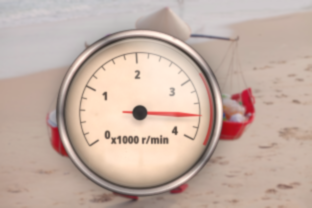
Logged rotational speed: 3600 rpm
